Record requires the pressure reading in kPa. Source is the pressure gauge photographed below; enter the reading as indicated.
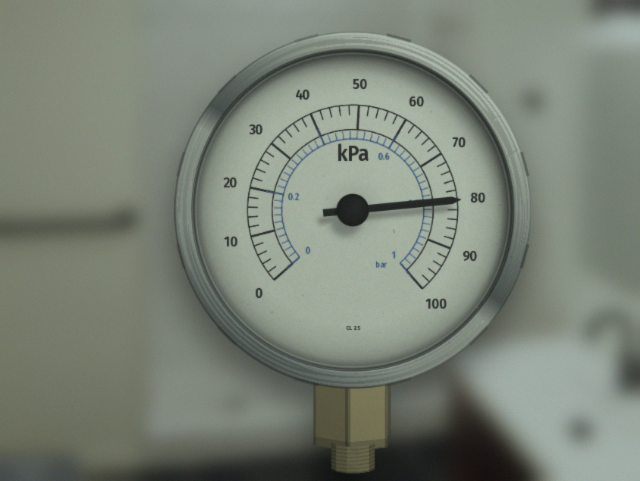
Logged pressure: 80 kPa
